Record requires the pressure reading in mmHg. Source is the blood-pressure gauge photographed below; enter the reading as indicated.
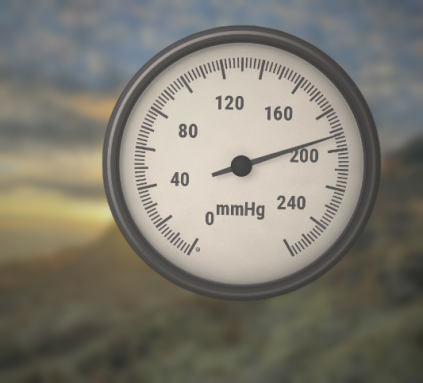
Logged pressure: 192 mmHg
